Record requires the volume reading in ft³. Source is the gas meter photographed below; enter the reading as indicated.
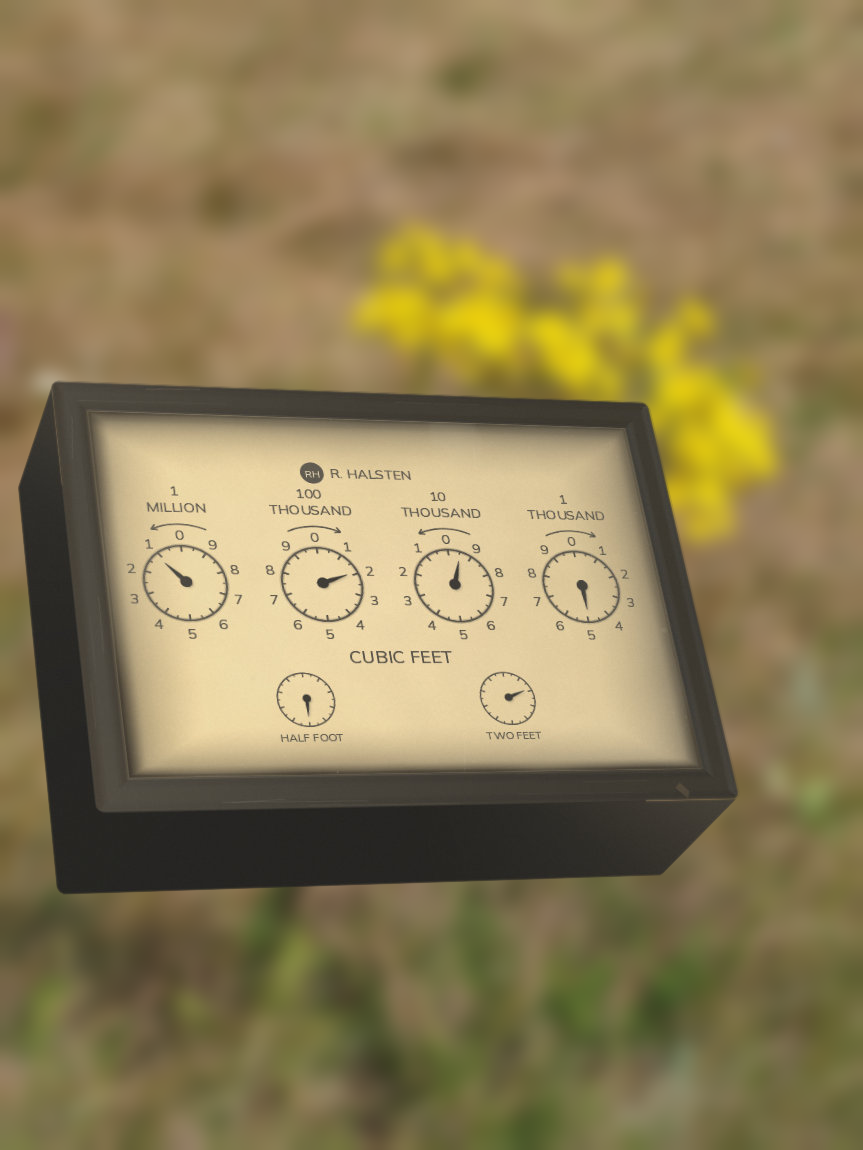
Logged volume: 119500 ft³
